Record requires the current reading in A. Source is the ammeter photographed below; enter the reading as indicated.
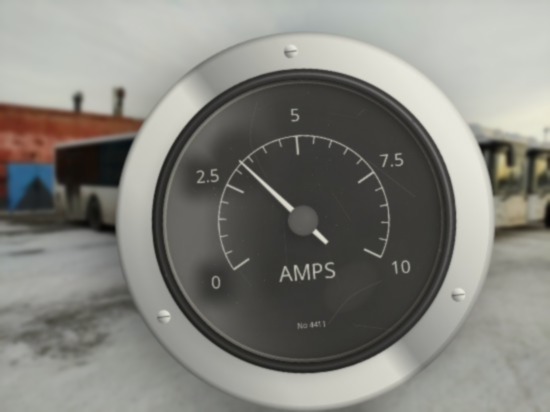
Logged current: 3.25 A
